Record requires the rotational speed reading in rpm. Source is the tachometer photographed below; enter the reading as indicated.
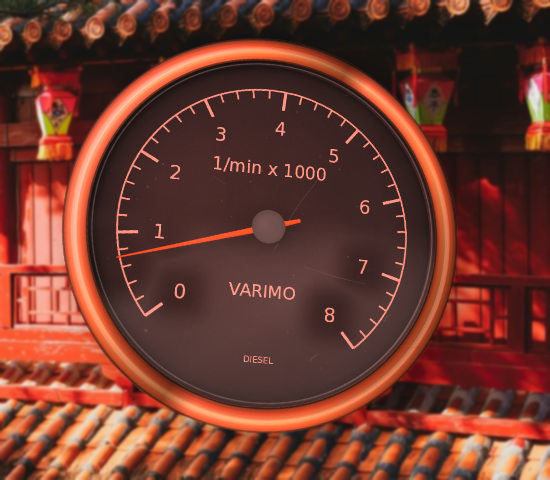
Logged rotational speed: 700 rpm
